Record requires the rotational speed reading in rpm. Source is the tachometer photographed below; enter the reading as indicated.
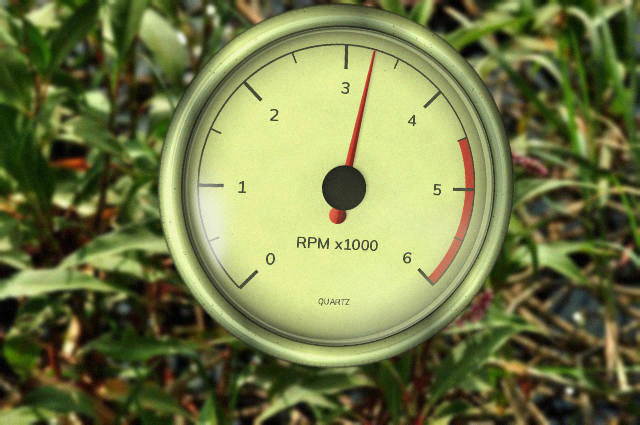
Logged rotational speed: 3250 rpm
